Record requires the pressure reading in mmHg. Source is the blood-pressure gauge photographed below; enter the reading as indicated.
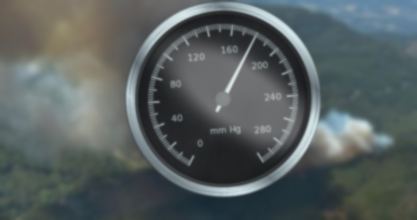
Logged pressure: 180 mmHg
